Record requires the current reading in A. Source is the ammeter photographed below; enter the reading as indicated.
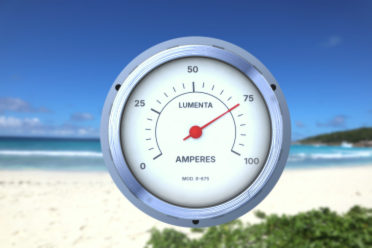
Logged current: 75 A
